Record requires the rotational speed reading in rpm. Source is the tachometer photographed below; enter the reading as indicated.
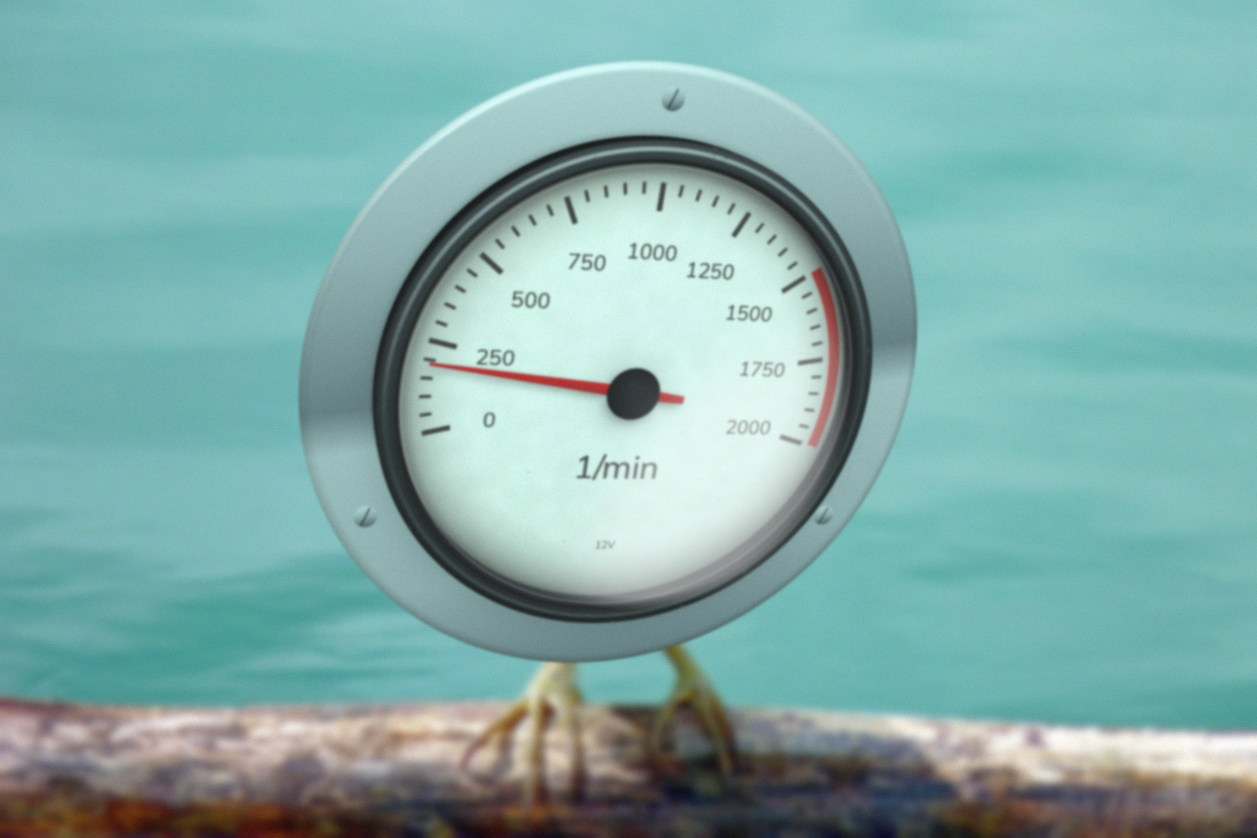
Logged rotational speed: 200 rpm
